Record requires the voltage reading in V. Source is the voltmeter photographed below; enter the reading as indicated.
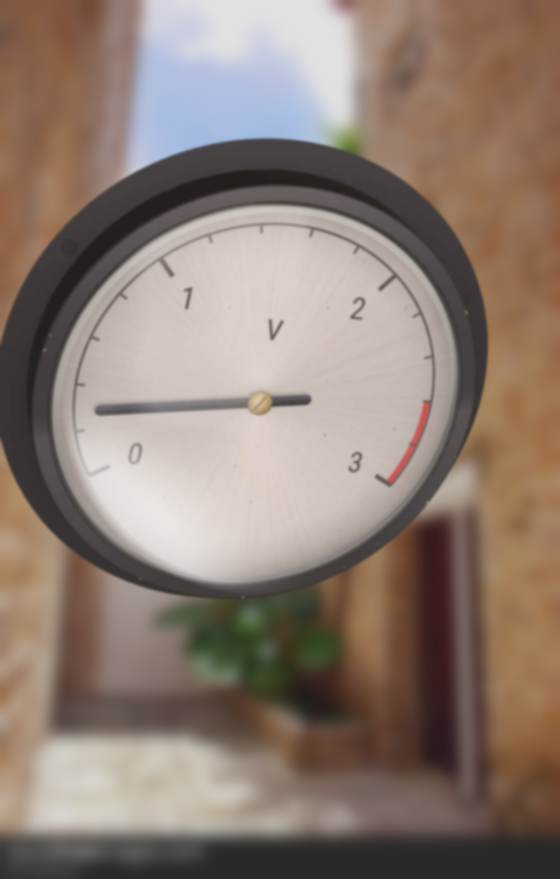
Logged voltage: 0.3 V
